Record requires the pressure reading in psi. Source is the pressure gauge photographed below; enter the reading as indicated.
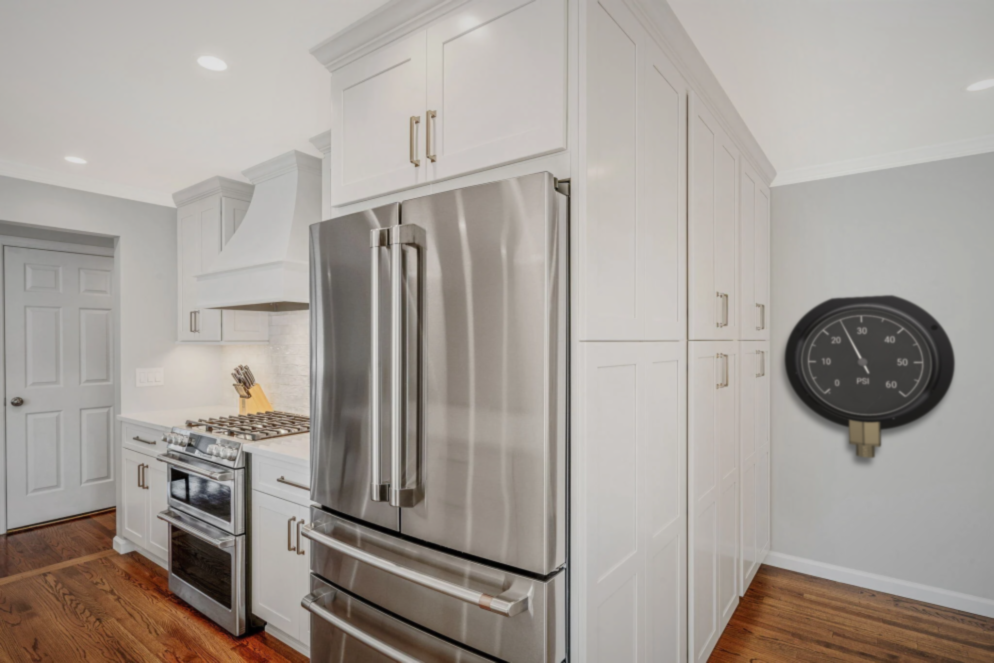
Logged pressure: 25 psi
